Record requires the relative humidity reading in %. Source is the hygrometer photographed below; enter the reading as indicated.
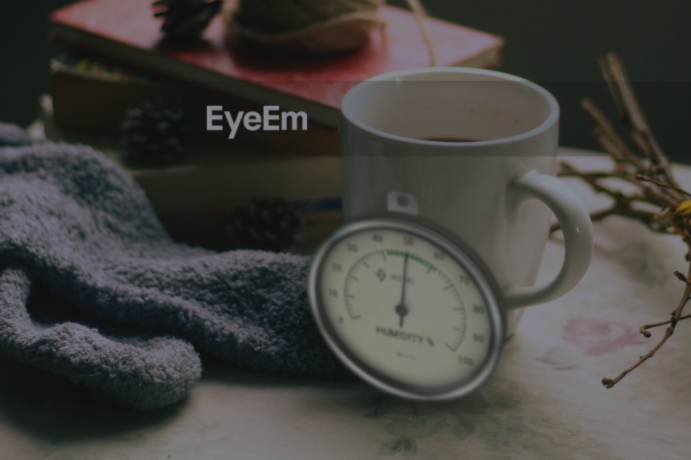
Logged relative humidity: 50 %
